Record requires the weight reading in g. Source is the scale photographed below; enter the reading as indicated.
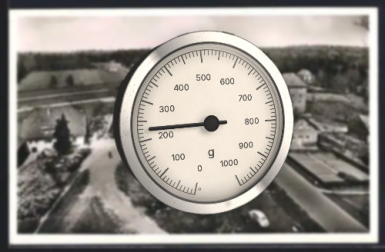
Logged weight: 230 g
